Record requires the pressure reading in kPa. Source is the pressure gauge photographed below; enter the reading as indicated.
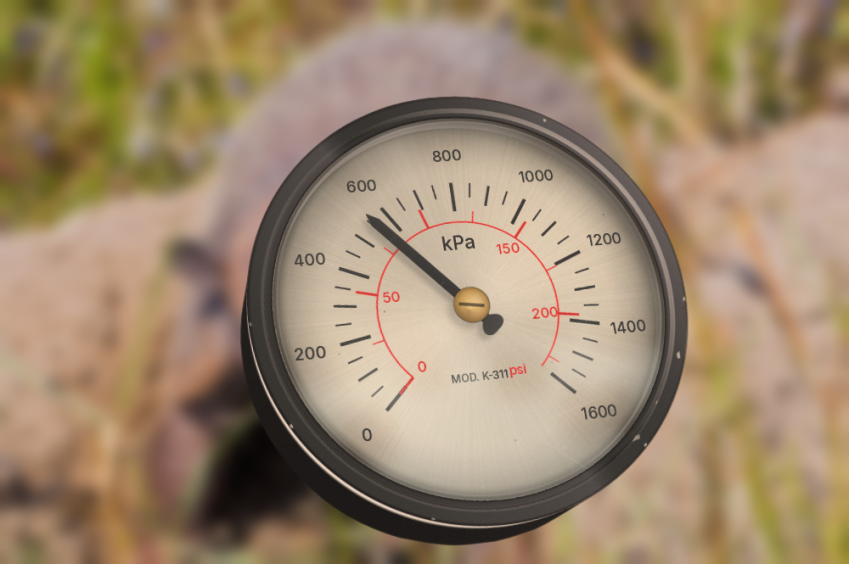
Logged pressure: 550 kPa
